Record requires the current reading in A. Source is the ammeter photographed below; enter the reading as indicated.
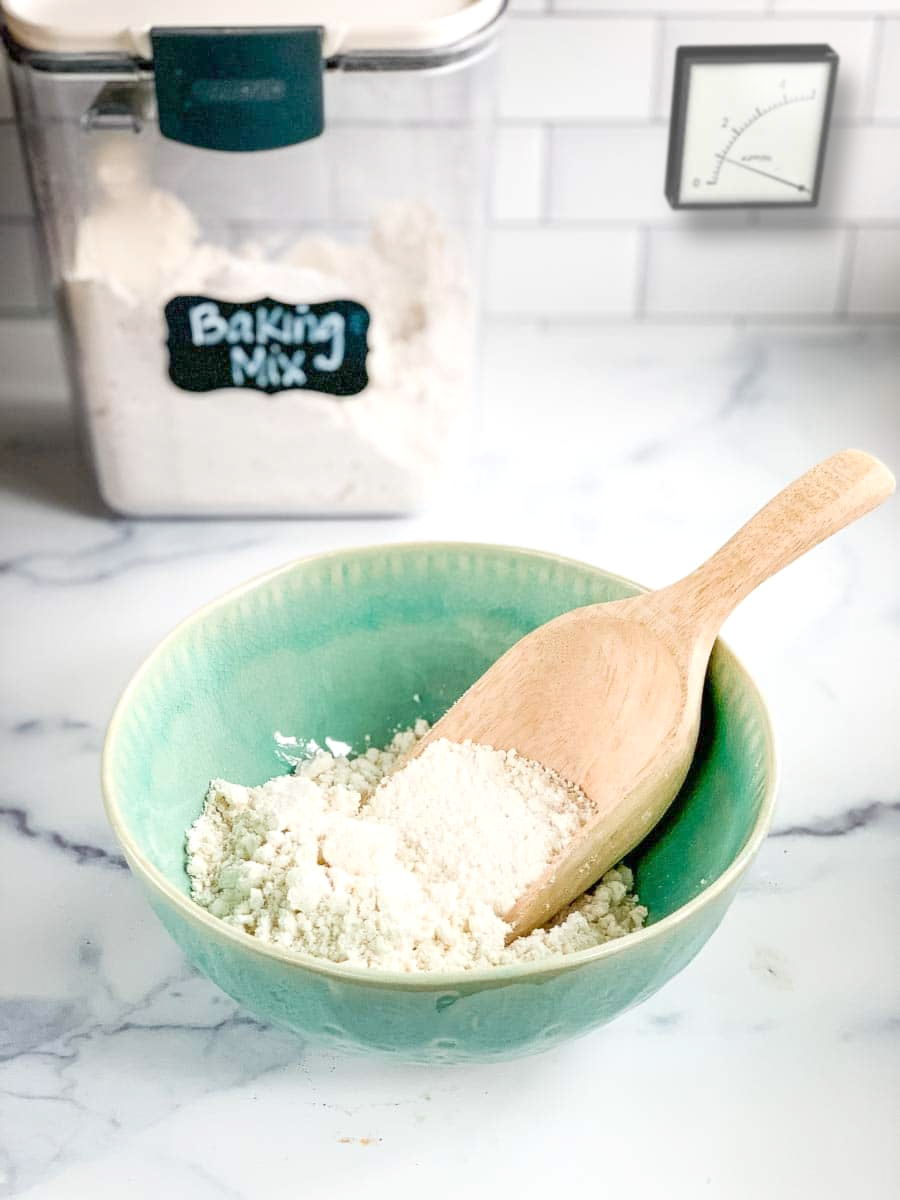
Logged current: 1 A
